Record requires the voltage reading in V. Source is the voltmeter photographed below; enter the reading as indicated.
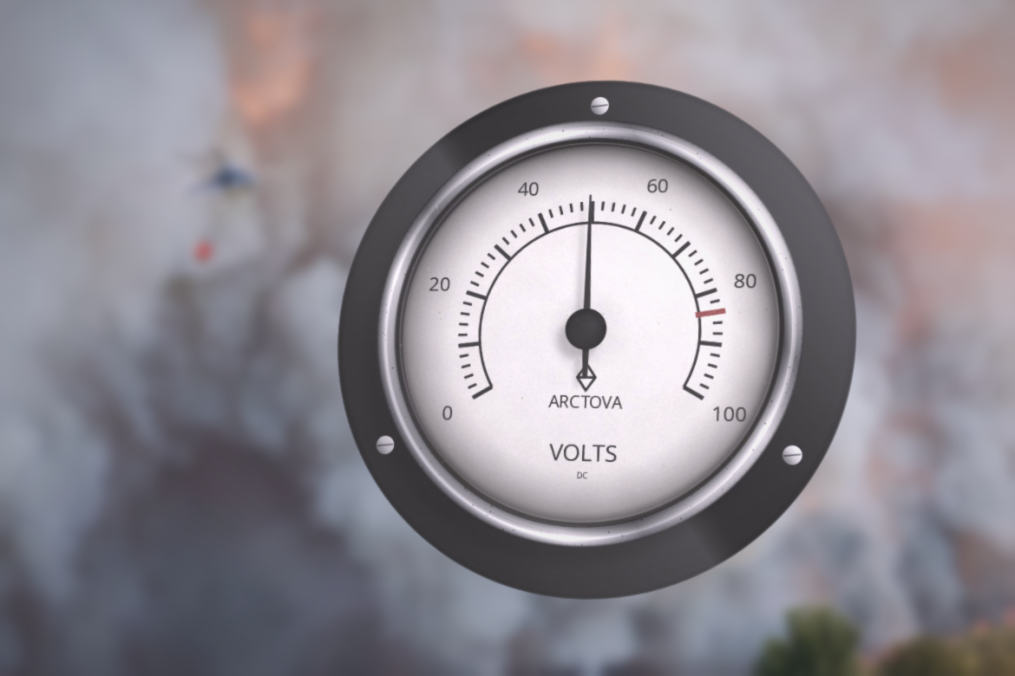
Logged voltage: 50 V
